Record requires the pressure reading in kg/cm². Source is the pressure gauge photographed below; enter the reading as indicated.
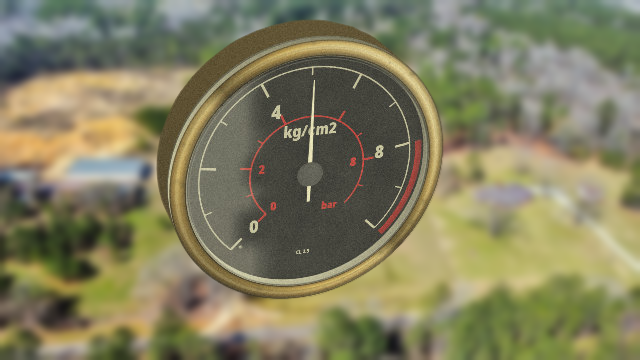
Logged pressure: 5 kg/cm²
